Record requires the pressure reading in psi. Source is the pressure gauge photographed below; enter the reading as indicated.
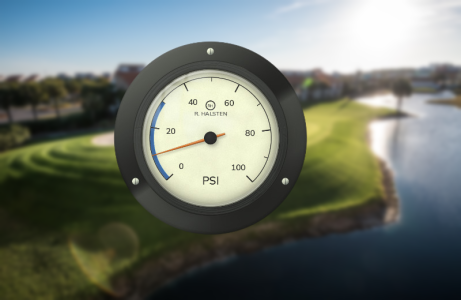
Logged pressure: 10 psi
